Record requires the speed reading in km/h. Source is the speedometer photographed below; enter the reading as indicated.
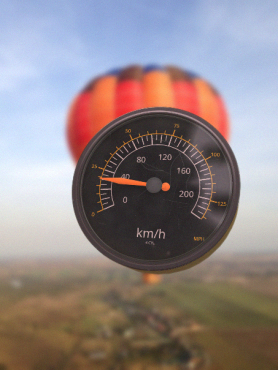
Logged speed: 30 km/h
